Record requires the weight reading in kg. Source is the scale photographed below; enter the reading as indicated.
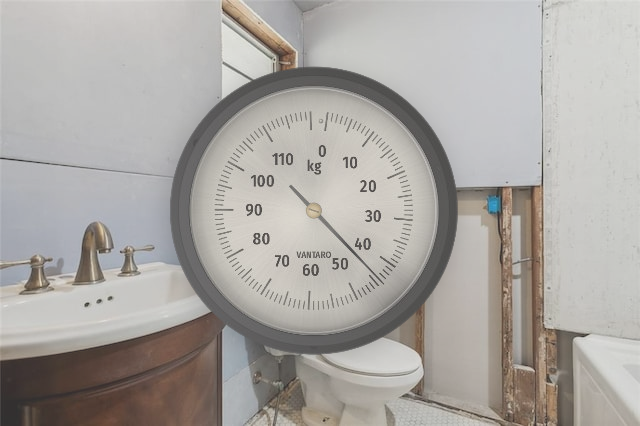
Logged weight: 44 kg
